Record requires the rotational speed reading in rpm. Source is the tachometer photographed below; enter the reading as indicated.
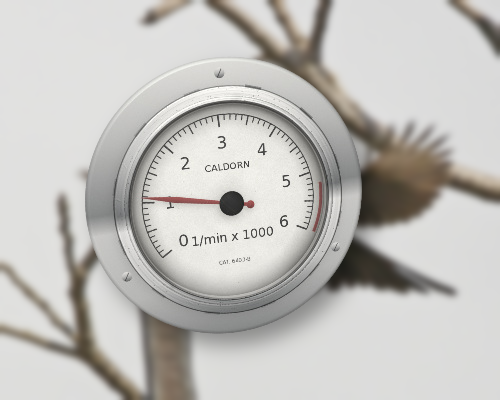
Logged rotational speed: 1100 rpm
